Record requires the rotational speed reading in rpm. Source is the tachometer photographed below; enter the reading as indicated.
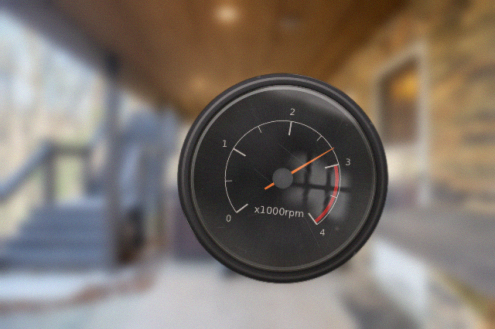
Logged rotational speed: 2750 rpm
